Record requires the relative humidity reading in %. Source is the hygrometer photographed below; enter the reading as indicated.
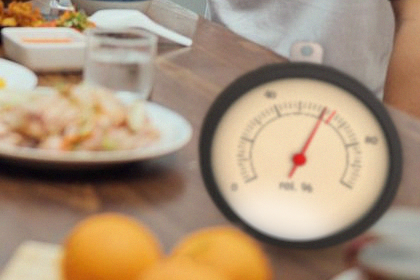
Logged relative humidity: 60 %
